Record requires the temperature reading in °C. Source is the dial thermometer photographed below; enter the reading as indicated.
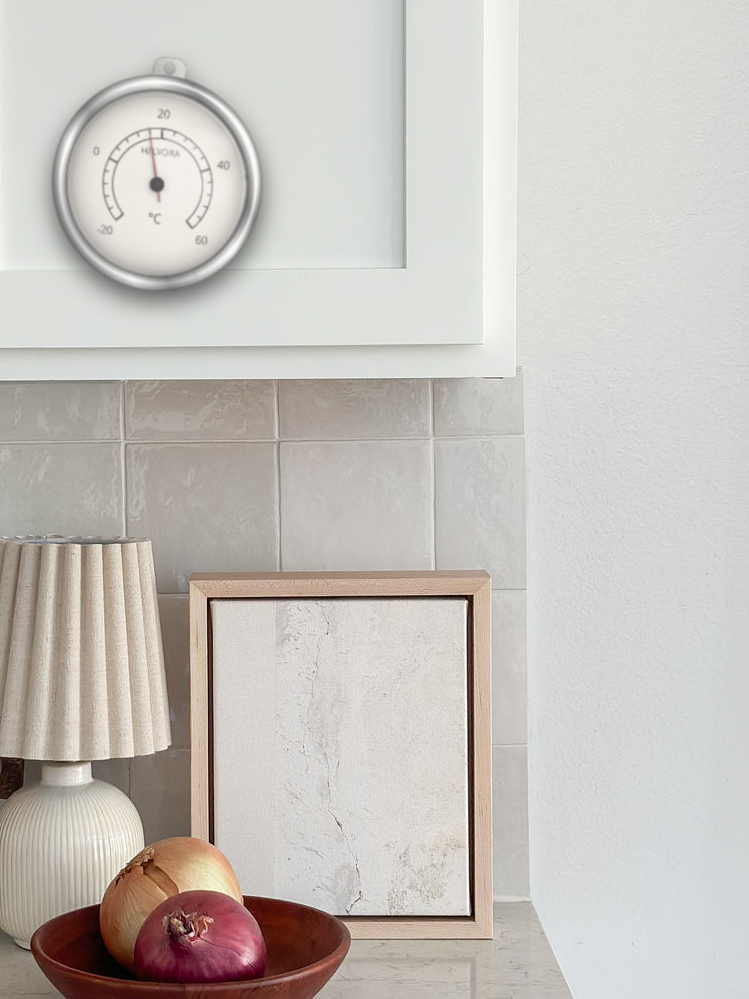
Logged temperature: 16 °C
